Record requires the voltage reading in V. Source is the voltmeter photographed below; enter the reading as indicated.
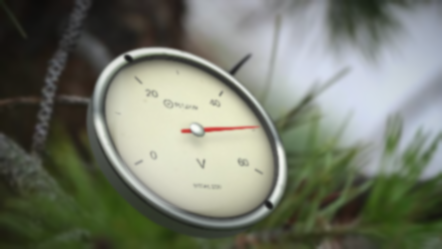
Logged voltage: 50 V
